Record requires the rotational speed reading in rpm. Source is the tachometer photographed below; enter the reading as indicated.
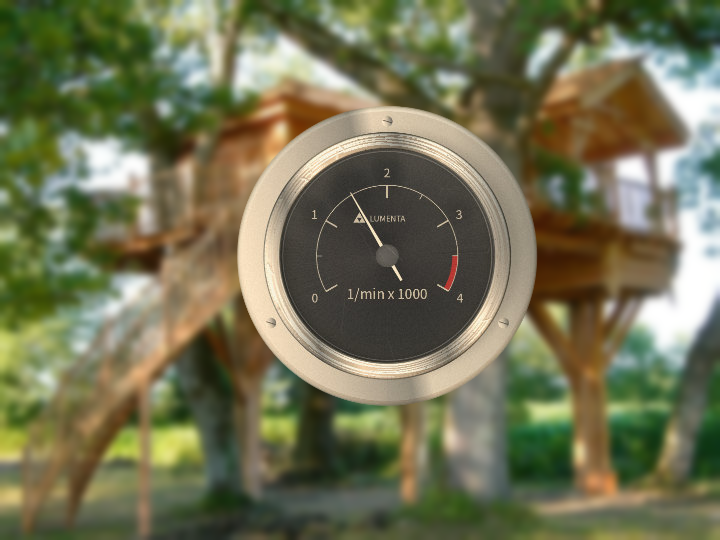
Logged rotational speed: 1500 rpm
